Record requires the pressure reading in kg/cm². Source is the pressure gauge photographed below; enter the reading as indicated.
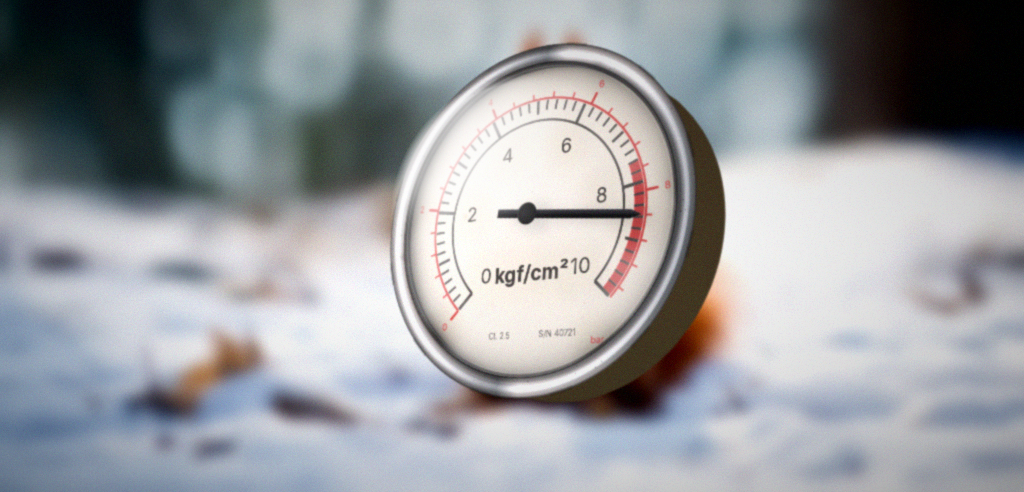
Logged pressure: 8.6 kg/cm²
